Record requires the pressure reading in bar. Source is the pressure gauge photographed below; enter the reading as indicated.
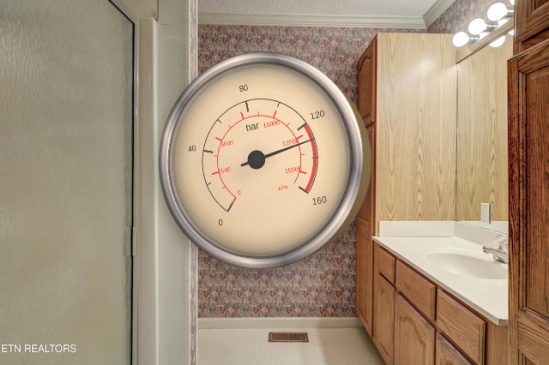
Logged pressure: 130 bar
